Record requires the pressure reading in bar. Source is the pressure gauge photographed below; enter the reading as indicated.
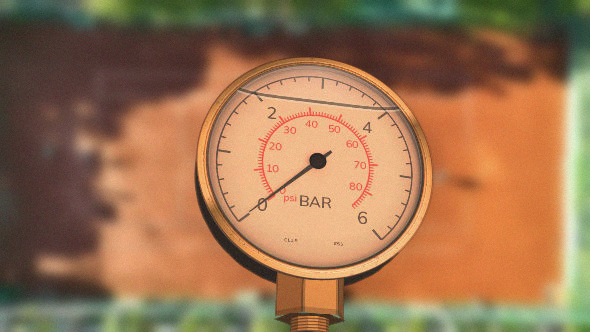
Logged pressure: 0 bar
